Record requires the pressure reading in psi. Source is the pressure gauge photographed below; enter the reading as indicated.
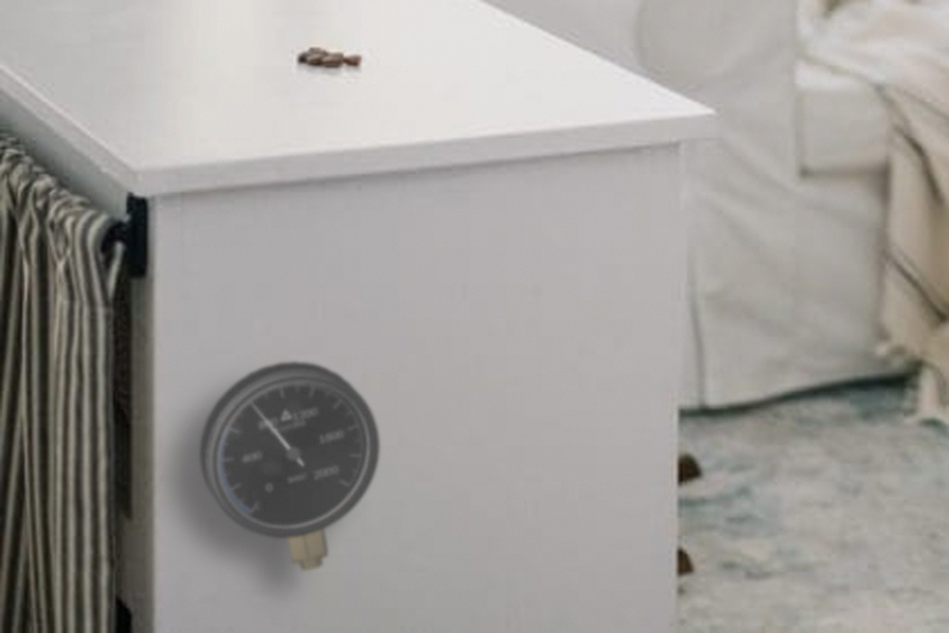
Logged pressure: 800 psi
